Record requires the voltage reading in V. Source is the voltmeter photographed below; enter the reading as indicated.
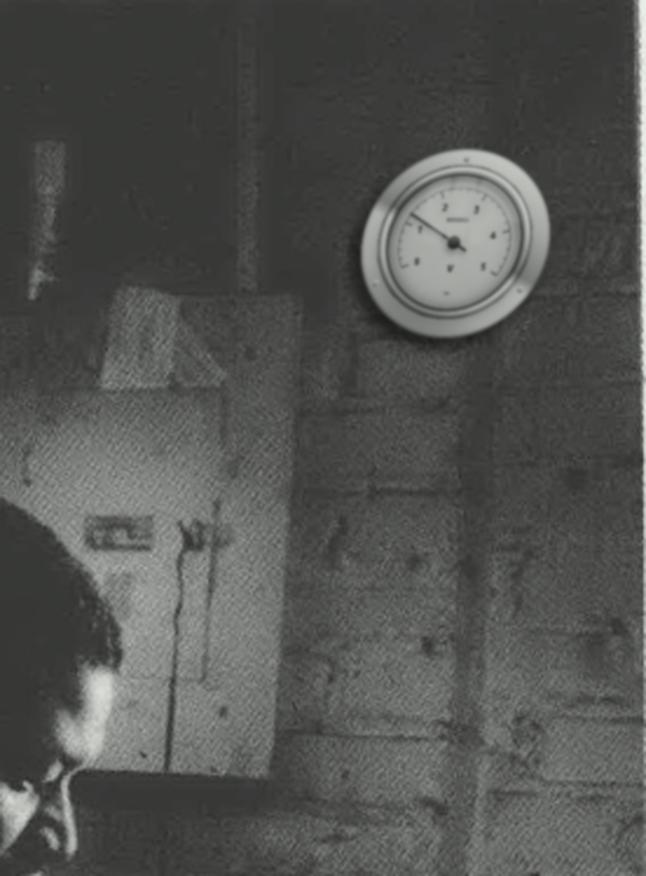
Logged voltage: 1.2 V
